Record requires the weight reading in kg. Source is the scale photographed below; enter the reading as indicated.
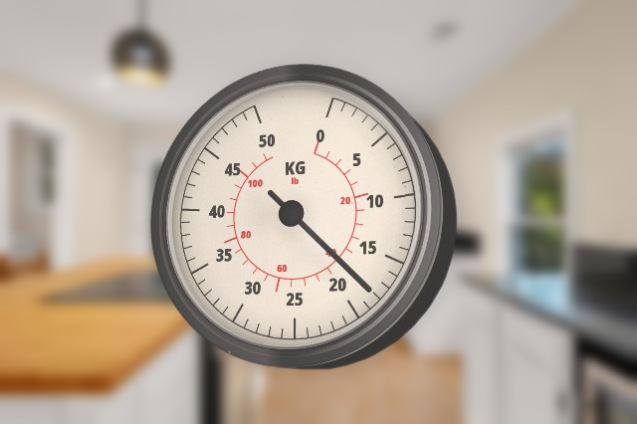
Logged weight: 18 kg
